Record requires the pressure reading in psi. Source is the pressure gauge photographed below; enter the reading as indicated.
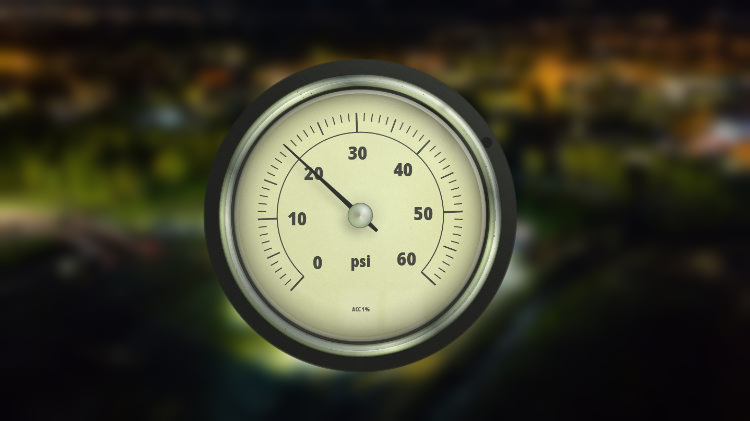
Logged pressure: 20 psi
